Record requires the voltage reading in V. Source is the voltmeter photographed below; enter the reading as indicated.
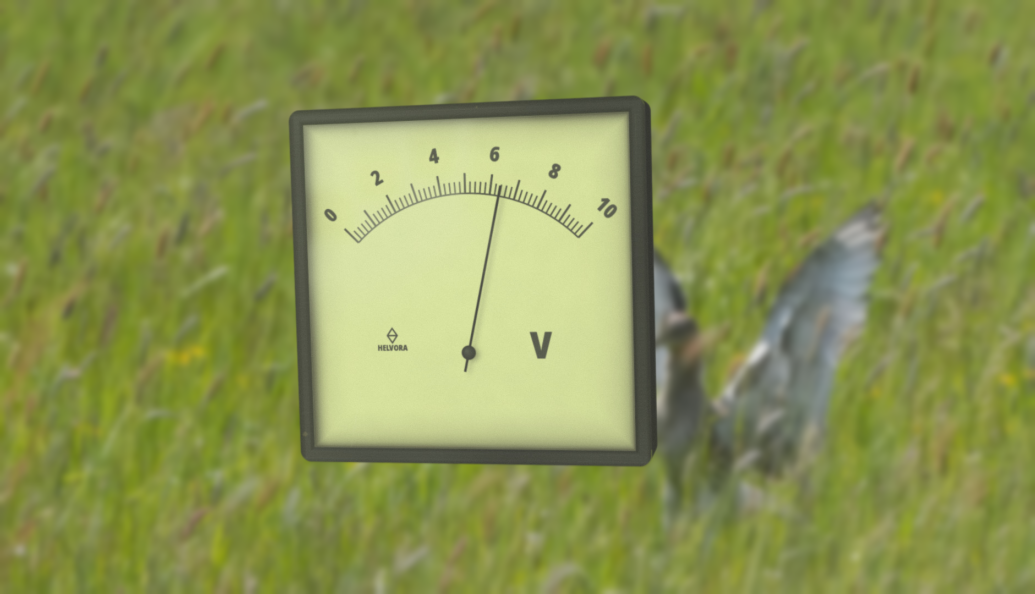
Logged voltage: 6.4 V
